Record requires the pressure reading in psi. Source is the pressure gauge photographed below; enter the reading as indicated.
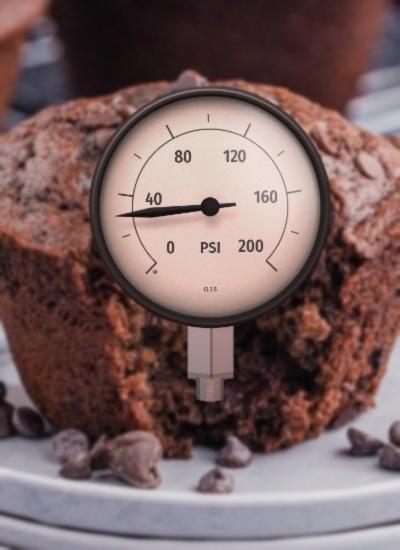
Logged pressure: 30 psi
